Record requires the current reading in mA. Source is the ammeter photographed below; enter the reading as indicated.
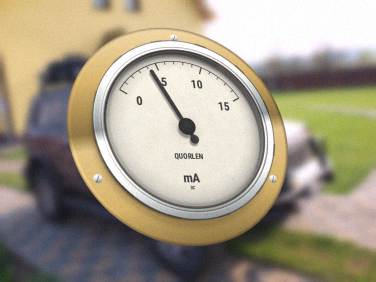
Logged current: 4 mA
